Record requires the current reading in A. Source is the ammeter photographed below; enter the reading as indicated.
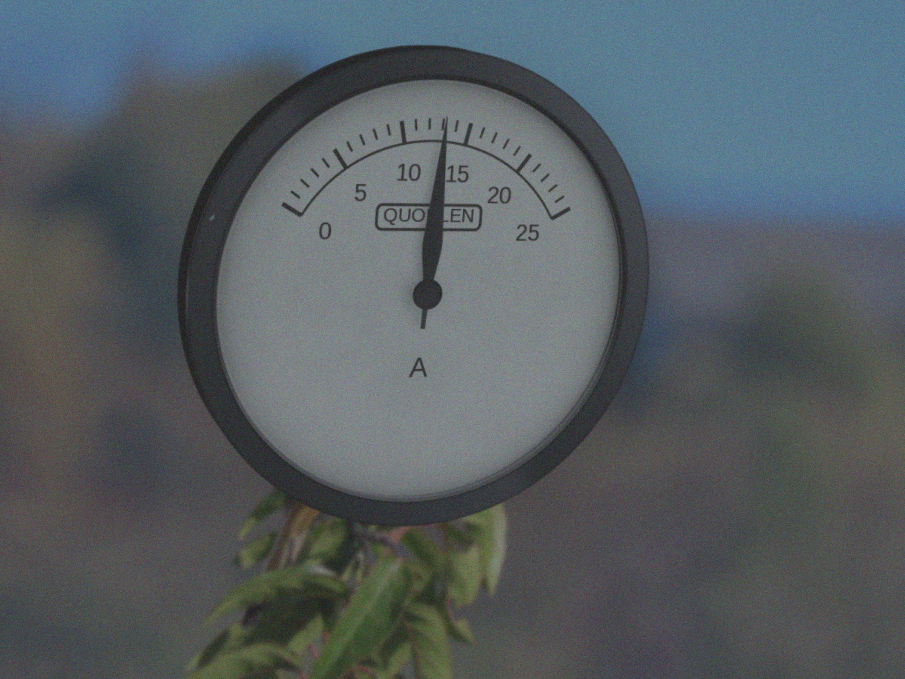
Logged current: 13 A
